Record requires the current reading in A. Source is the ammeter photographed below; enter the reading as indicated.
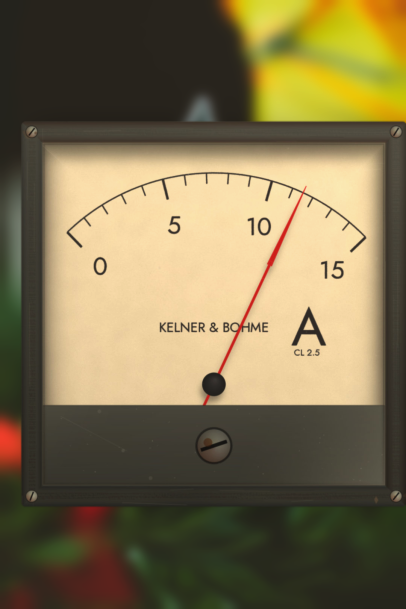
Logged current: 11.5 A
